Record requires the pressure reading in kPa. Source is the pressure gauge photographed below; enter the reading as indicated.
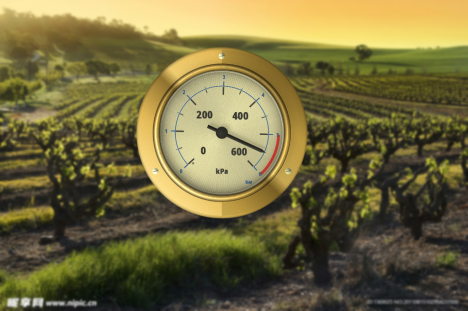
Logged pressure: 550 kPa
